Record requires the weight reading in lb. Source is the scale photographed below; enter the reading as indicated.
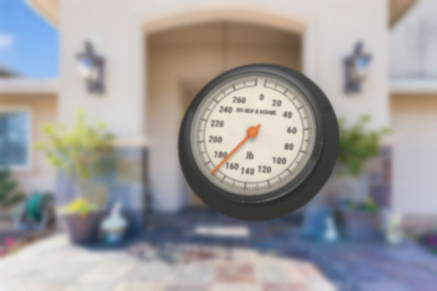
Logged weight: 170 lb
